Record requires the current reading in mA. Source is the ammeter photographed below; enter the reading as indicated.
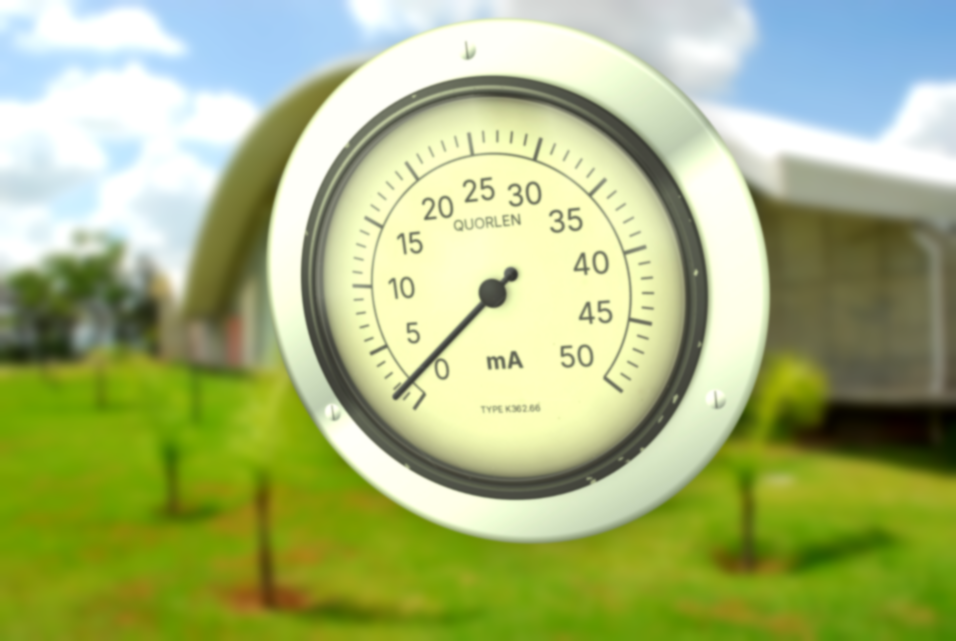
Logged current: 1.5 mA
